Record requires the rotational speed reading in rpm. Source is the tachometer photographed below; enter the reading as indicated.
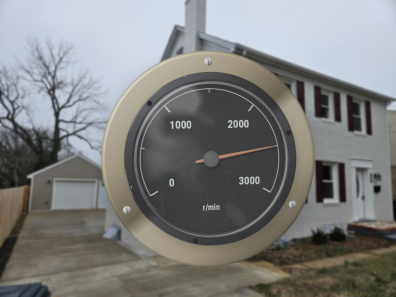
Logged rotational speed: 2500 rpm
